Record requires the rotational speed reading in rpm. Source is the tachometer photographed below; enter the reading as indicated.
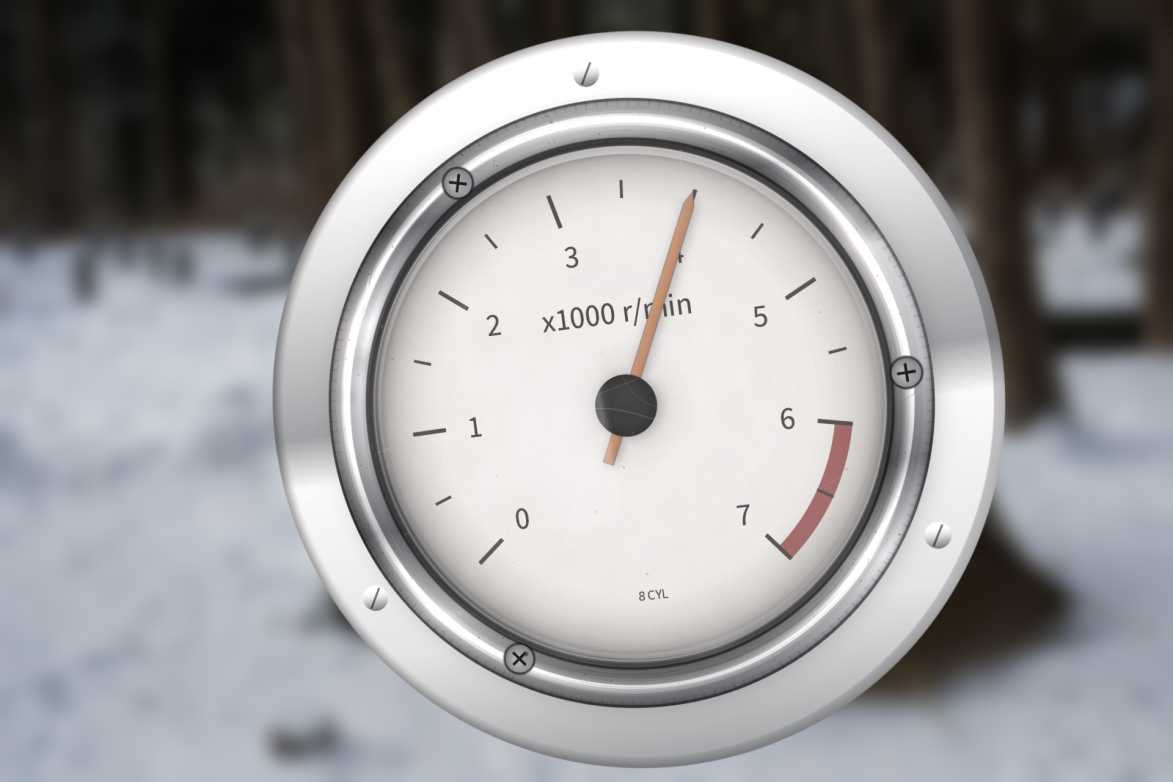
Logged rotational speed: 4000 rpm
